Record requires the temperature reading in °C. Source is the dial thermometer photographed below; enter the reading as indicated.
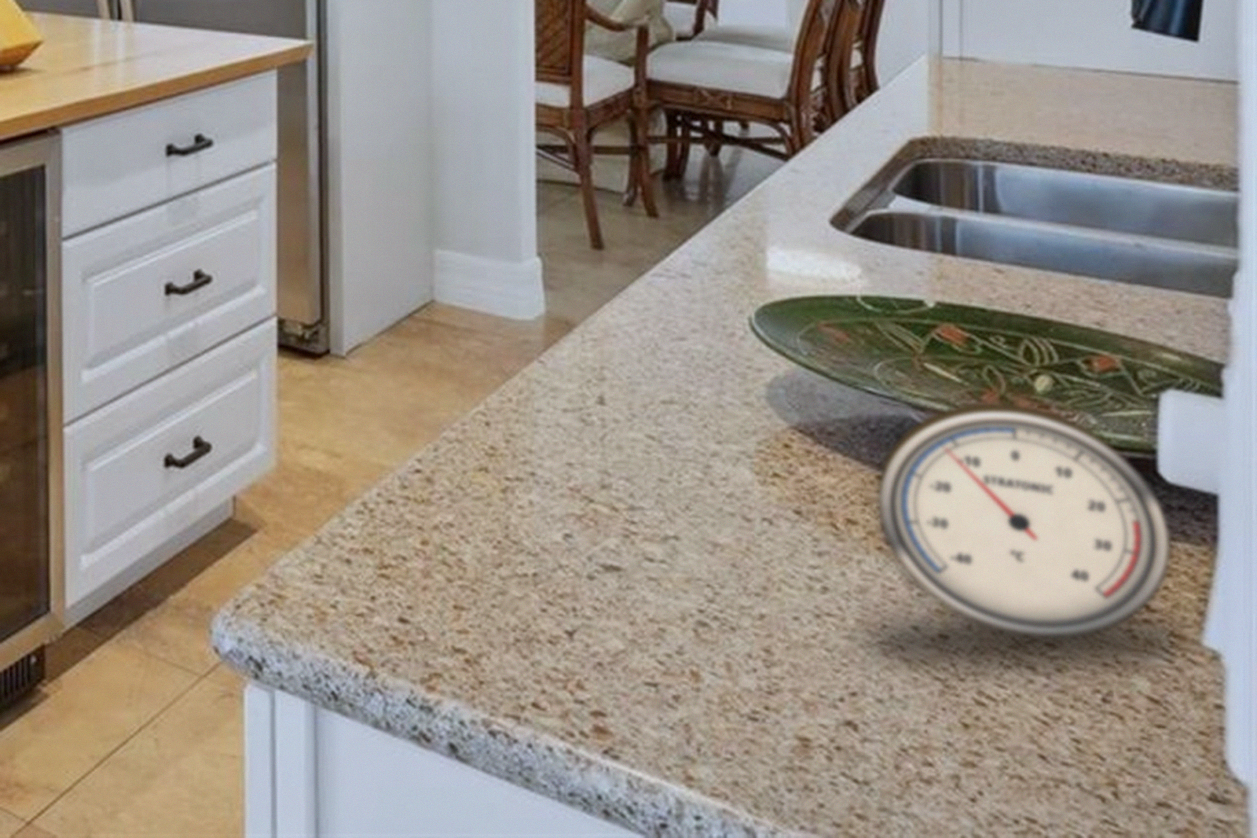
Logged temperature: -12 °C
